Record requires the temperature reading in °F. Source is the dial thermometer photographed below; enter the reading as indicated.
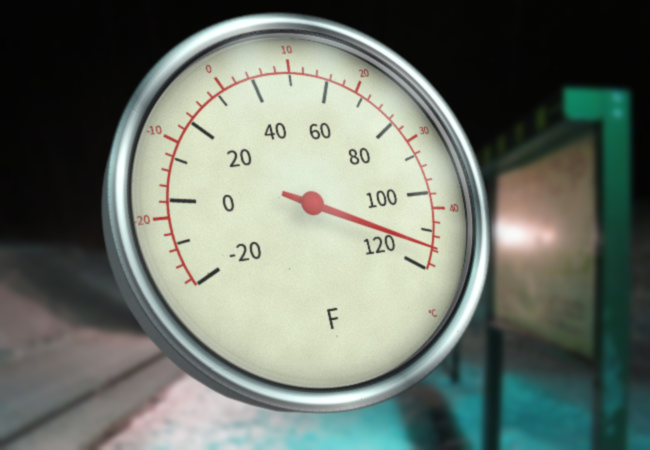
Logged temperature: 115 °F
